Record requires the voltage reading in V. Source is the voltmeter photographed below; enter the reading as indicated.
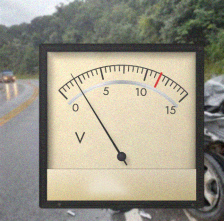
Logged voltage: 2 V
